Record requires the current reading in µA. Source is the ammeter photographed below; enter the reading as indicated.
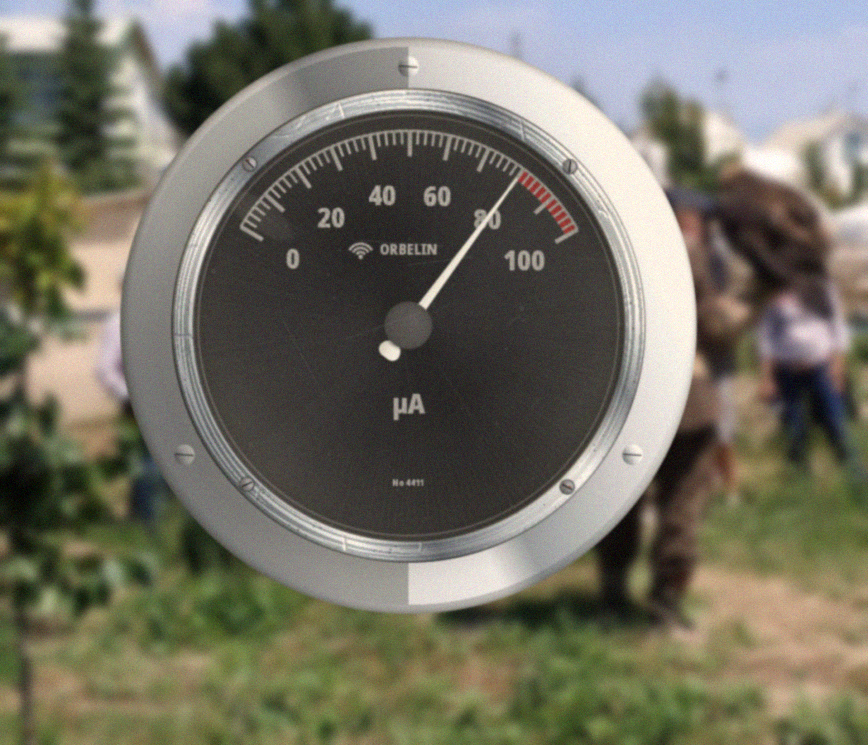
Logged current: 80 µA
